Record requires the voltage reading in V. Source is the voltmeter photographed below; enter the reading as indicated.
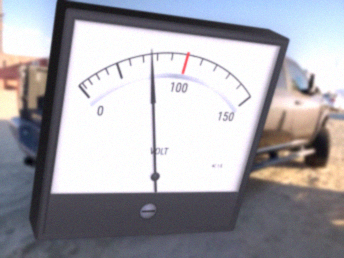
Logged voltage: 75 V
